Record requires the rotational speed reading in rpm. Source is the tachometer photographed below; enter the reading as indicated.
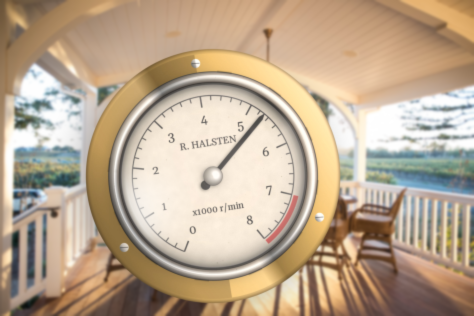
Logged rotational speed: 5300 rpm
